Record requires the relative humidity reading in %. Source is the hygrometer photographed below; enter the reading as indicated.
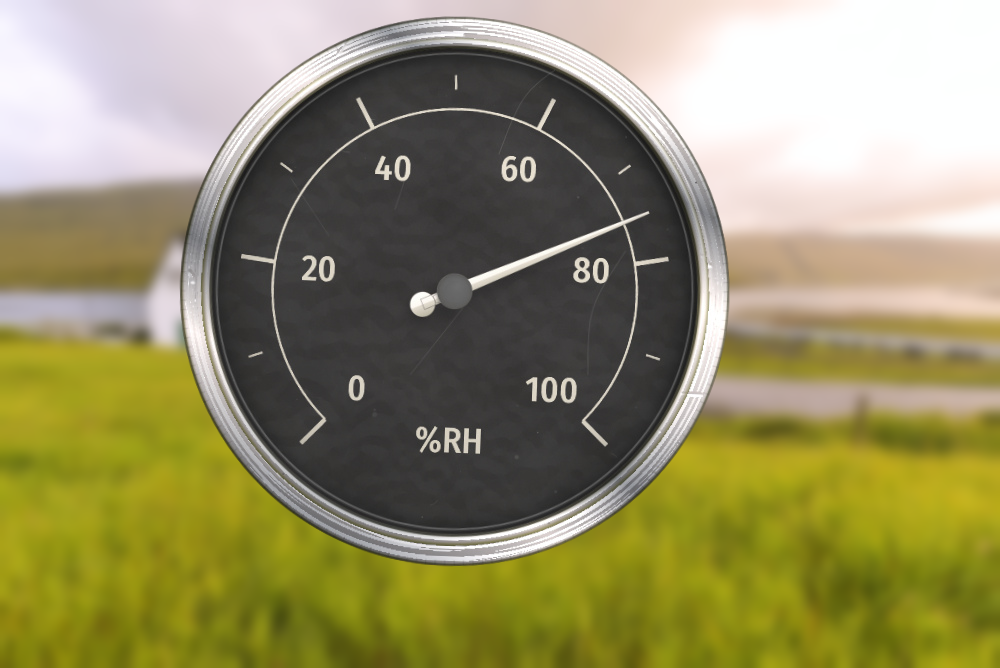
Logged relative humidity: 75 %
